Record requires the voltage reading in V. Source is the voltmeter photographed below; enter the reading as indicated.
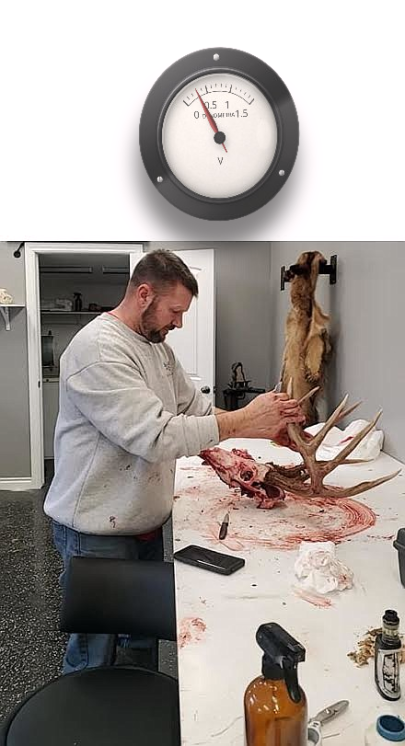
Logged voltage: 0.3 V
